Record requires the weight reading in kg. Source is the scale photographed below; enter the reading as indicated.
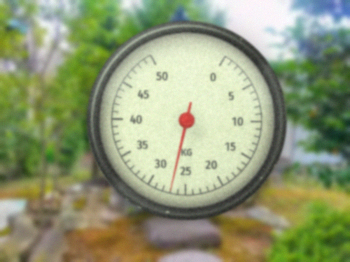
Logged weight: 27 kg
